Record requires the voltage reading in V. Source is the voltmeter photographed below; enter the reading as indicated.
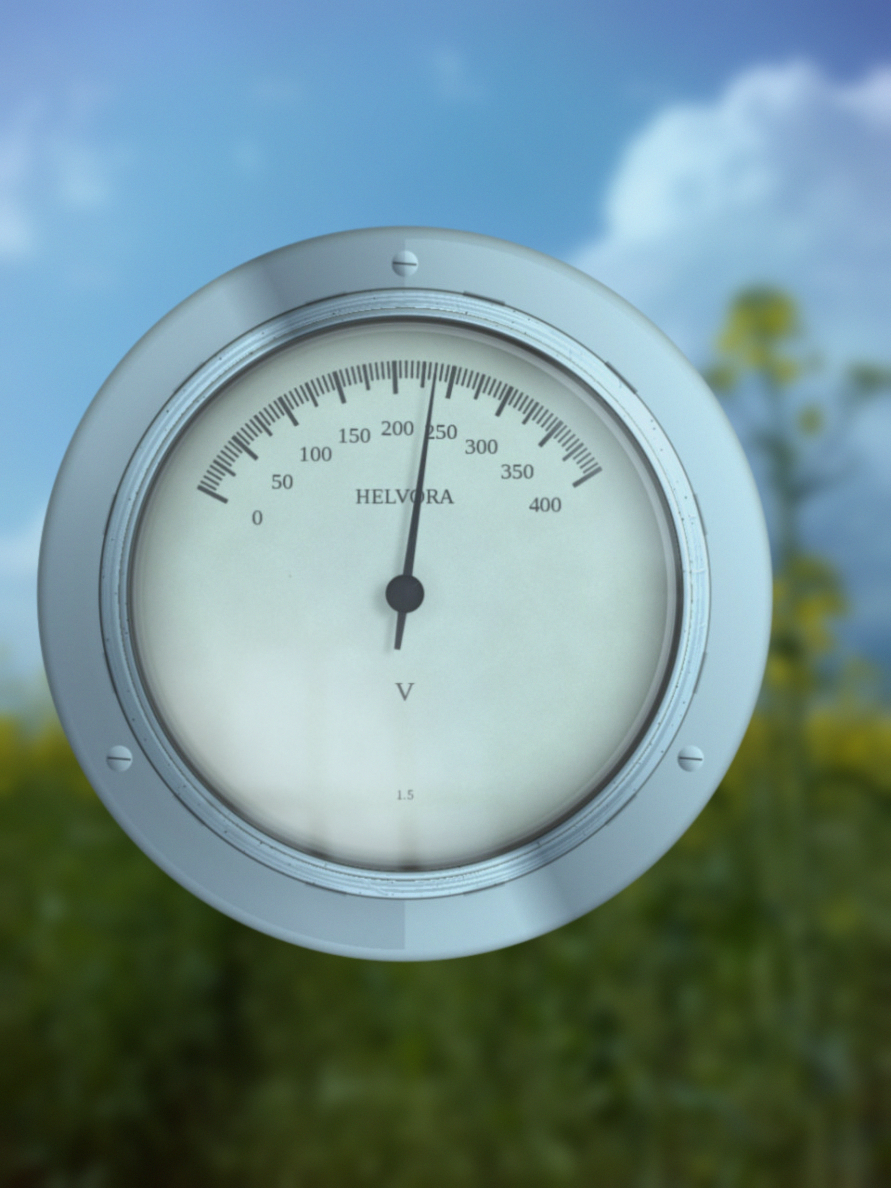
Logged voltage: 235 V
